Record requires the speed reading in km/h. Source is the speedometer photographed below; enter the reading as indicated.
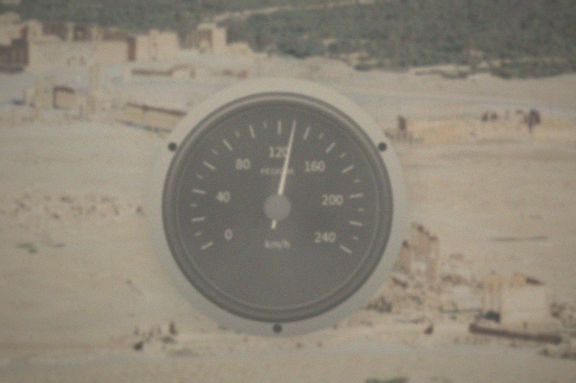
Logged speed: 130 km/h
